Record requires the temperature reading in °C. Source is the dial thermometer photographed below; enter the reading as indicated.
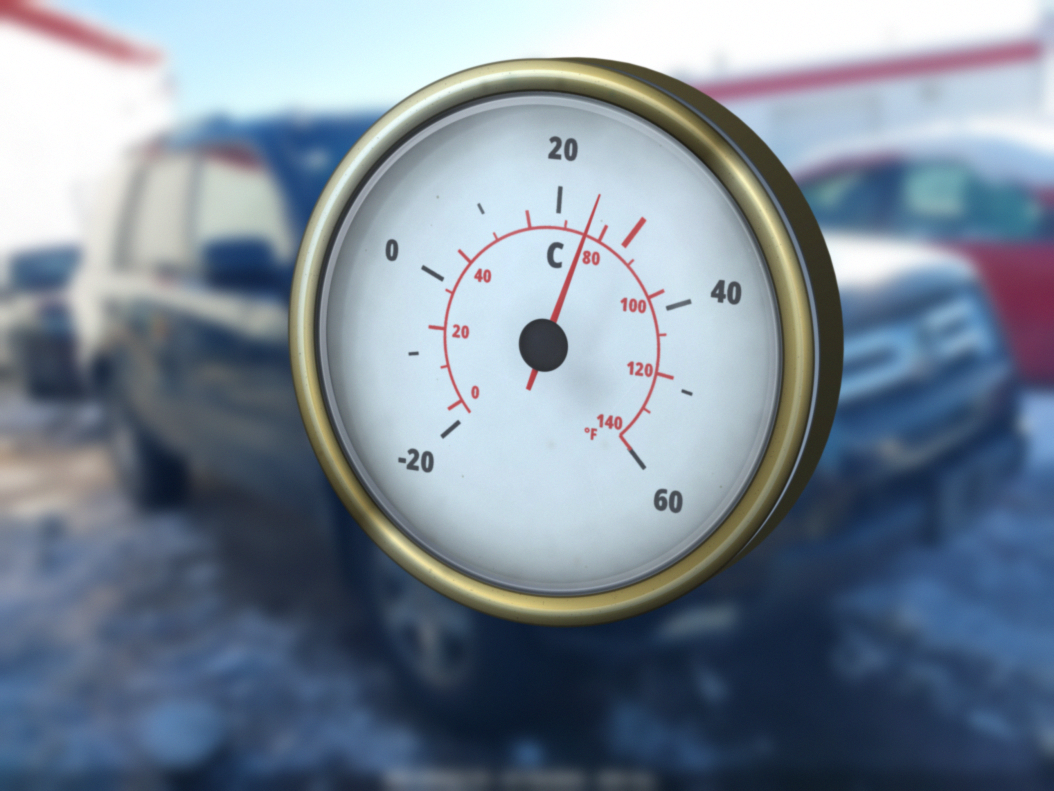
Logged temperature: 25 °C
